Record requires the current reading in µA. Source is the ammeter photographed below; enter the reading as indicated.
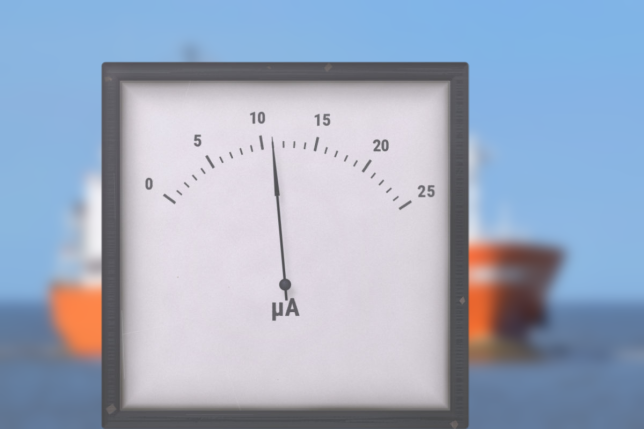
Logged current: 11 µA
